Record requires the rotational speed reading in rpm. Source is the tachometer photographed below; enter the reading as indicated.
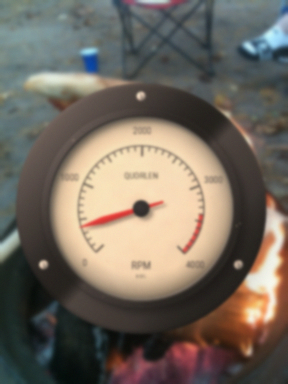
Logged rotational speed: 400 rpm
